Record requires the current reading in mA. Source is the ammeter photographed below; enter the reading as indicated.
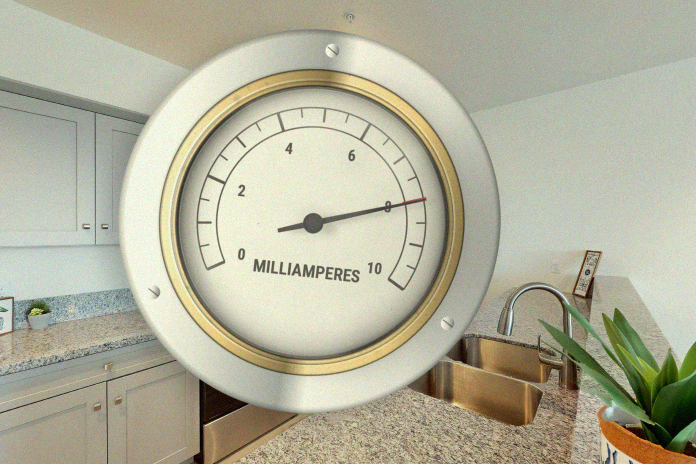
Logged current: 8 mA
